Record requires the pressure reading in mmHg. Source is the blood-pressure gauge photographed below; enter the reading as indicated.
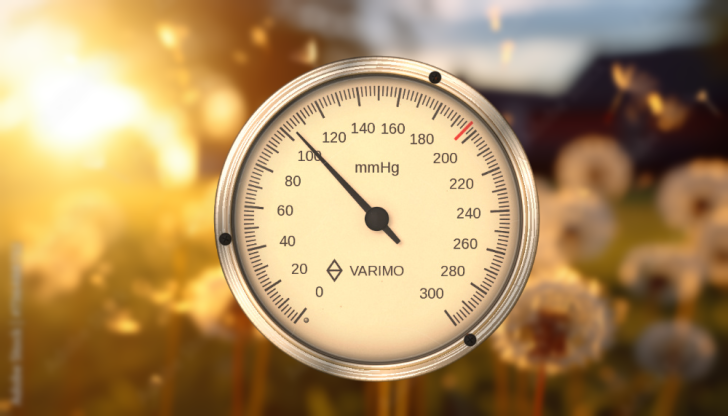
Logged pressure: 104 mmHg
